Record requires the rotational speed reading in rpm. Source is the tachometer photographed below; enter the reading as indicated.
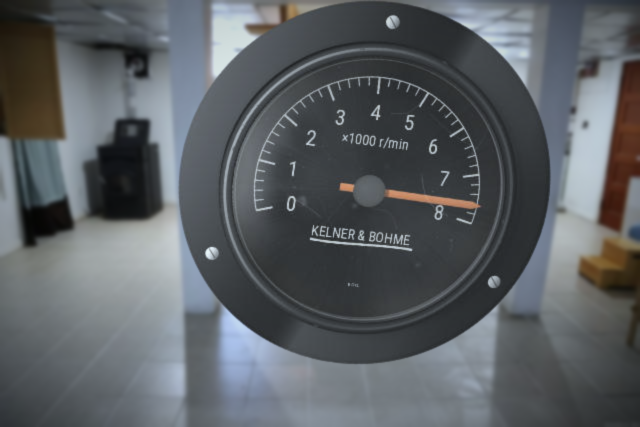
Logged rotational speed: 7600 rpm
